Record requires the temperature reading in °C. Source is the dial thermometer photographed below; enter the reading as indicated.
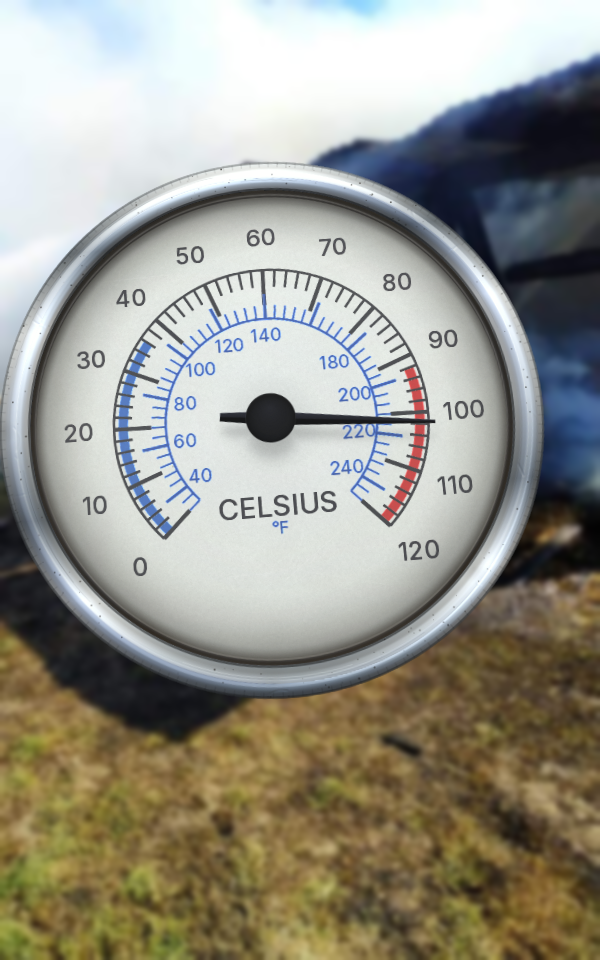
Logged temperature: 102 °C
